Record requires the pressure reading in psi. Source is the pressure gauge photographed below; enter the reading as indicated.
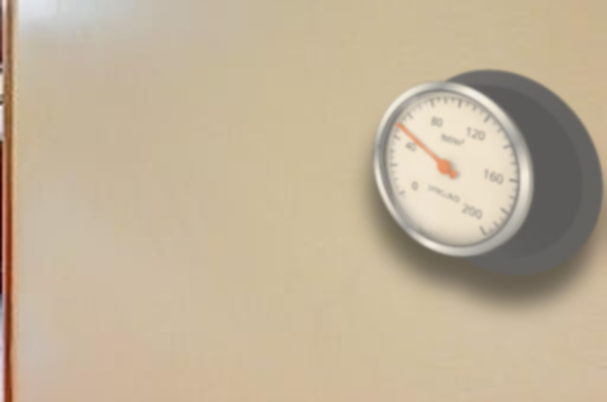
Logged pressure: 50 psi
